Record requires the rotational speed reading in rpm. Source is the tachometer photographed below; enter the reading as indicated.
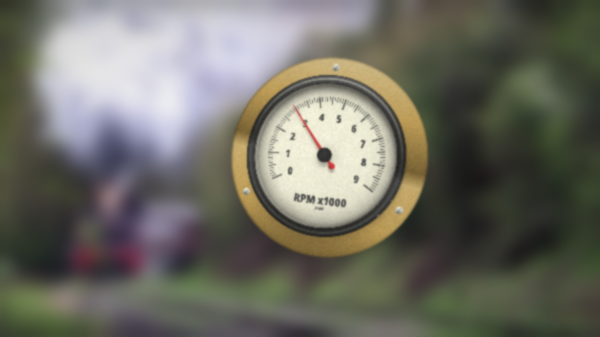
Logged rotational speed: 3000 rpm
